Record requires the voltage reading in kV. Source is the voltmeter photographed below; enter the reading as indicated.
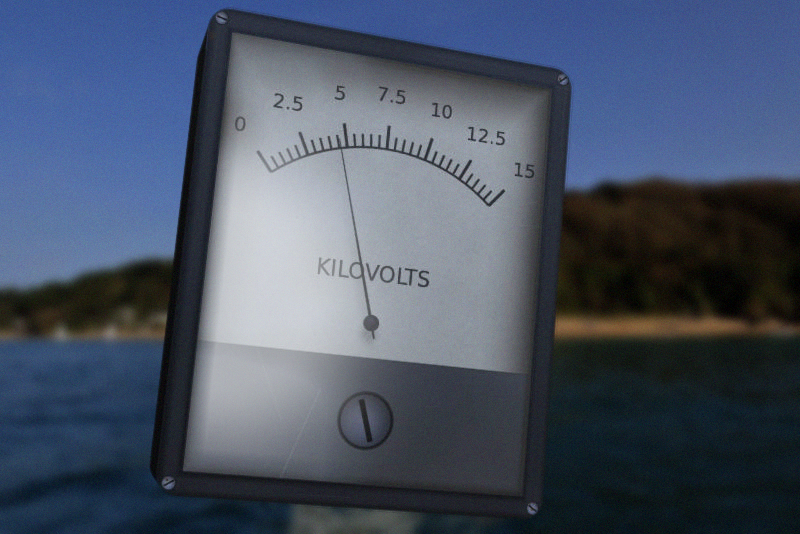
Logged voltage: 4.5 kV
